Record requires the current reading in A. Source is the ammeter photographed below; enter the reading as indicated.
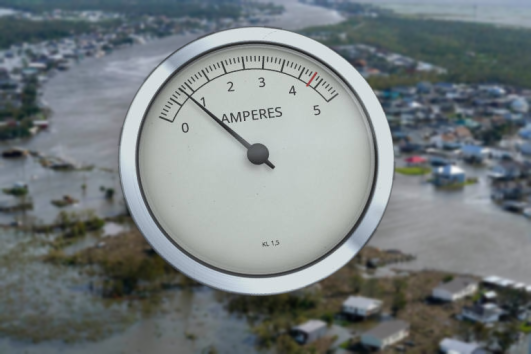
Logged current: 0.8 A
